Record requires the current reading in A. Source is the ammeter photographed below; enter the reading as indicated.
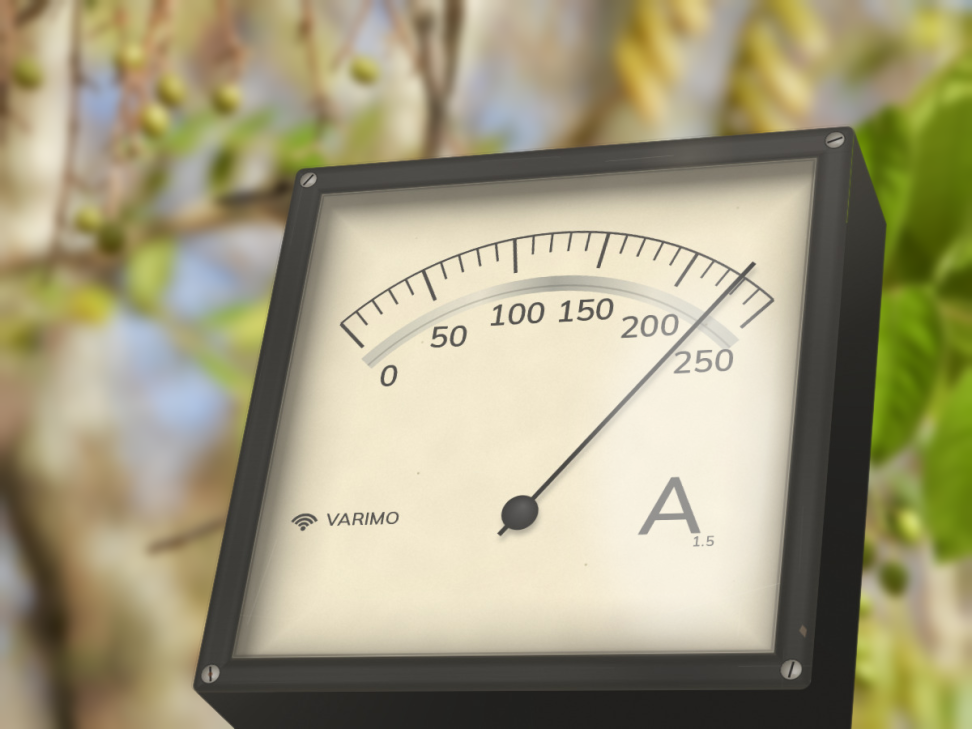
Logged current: 230 A
